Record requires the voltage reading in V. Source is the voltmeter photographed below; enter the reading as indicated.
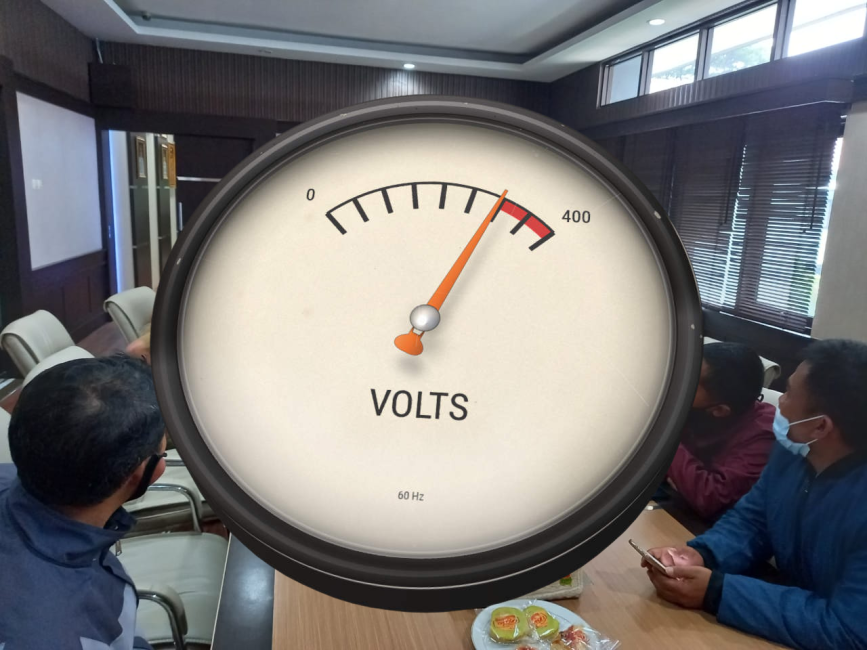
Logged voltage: 300 V
